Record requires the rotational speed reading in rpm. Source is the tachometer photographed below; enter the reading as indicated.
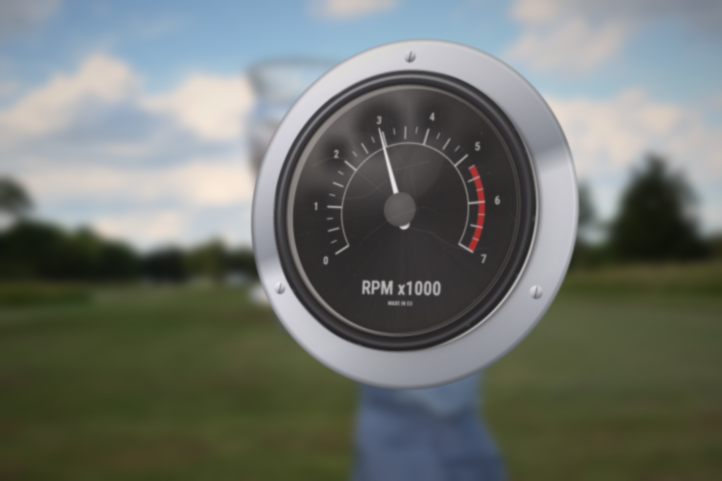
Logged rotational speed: 3000 rpm
